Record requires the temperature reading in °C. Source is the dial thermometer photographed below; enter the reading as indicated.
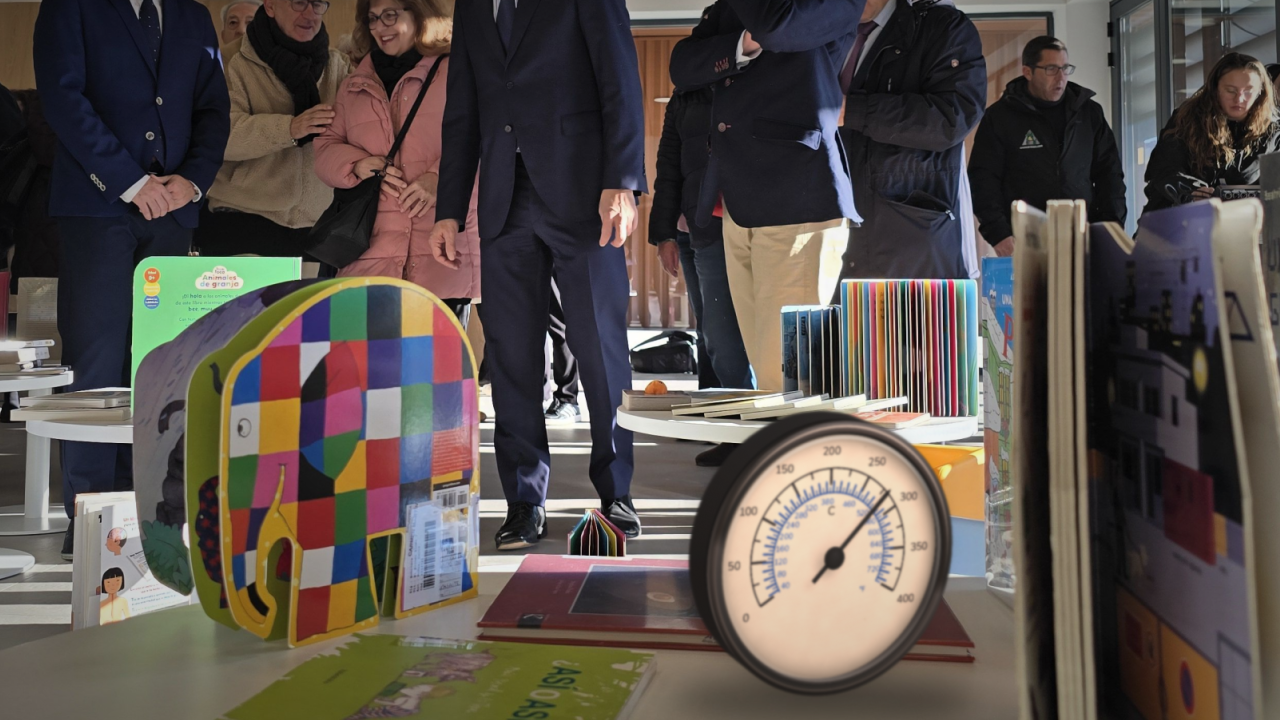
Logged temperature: 275 °C
